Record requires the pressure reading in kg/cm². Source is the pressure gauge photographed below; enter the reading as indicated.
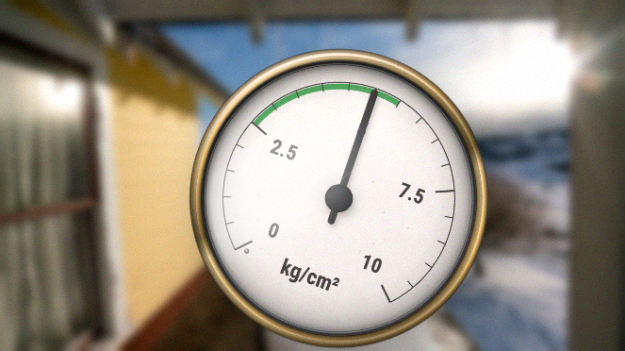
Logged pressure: 5 kg/cm²
